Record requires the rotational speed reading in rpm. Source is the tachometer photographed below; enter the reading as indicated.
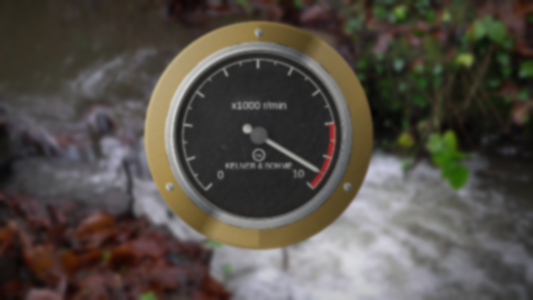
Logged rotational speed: 9500 rpm
